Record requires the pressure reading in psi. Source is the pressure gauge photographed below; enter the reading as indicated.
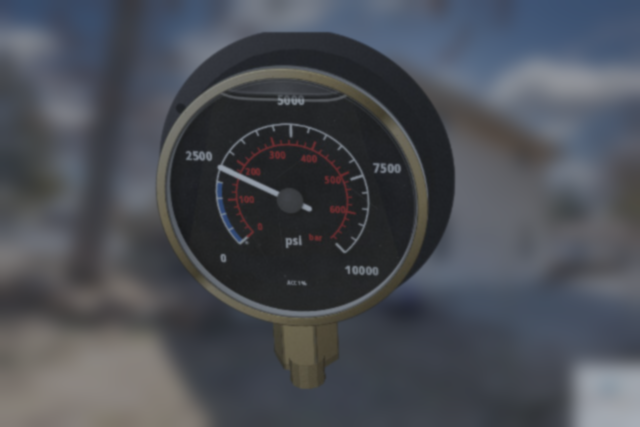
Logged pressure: 2500 psi
